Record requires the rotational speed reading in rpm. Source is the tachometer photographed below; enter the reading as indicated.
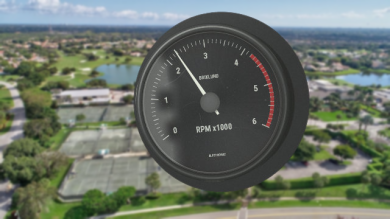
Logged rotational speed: 2300 rpm
